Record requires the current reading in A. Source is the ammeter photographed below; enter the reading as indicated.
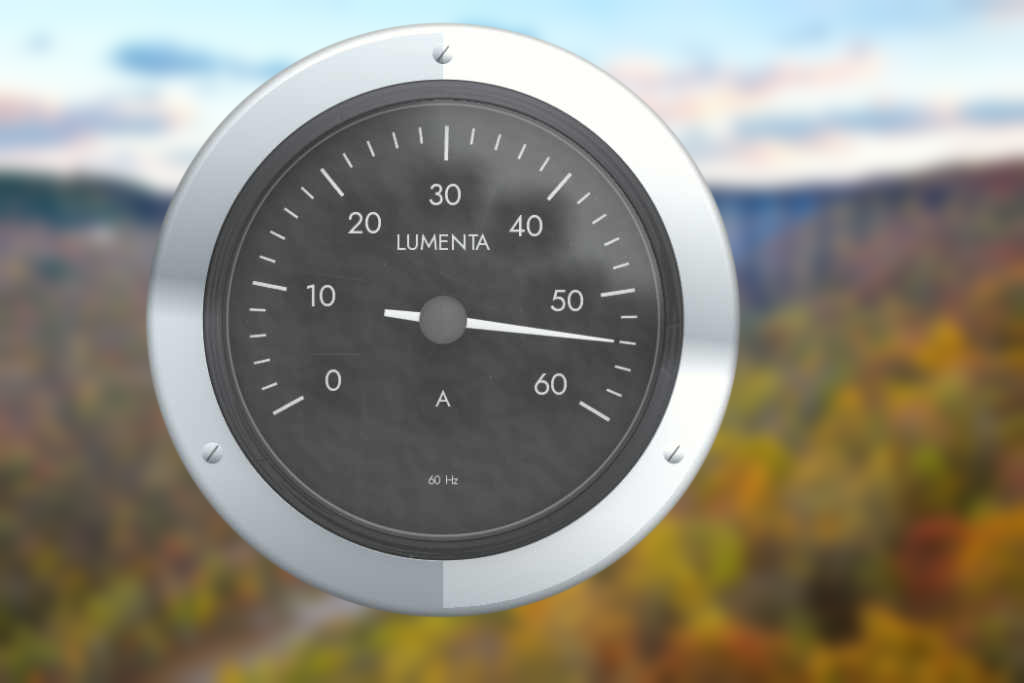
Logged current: 54 A
